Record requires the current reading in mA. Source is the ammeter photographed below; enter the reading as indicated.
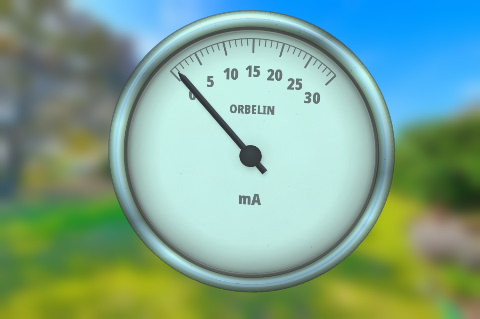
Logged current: 1 mA
